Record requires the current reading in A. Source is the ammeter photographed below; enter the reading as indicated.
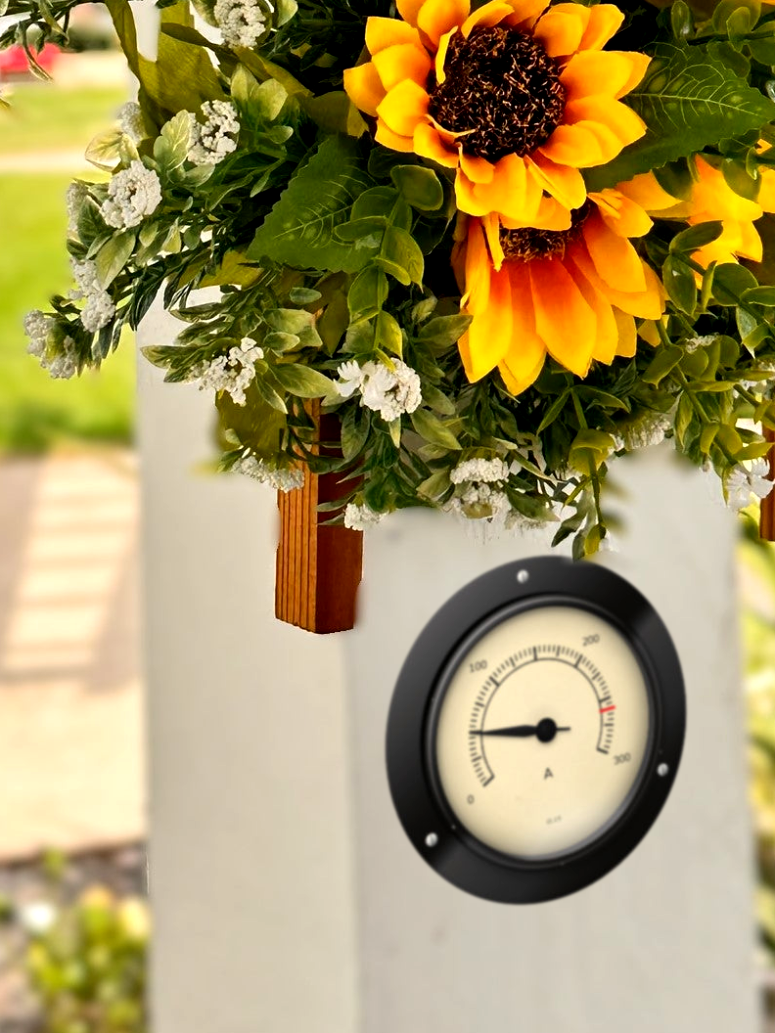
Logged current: 50 A
